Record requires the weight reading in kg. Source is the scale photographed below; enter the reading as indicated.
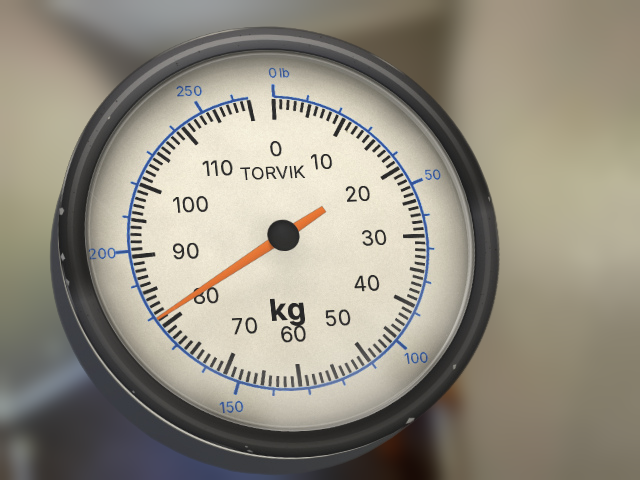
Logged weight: 81 kg
